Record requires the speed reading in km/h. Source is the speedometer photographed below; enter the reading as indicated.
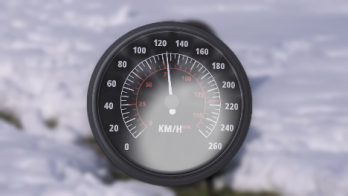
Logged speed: 125 km/h
